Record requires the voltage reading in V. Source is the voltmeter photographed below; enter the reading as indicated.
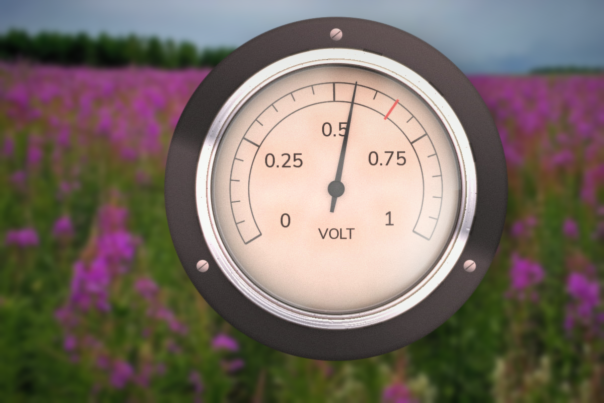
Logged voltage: 0.55 V
